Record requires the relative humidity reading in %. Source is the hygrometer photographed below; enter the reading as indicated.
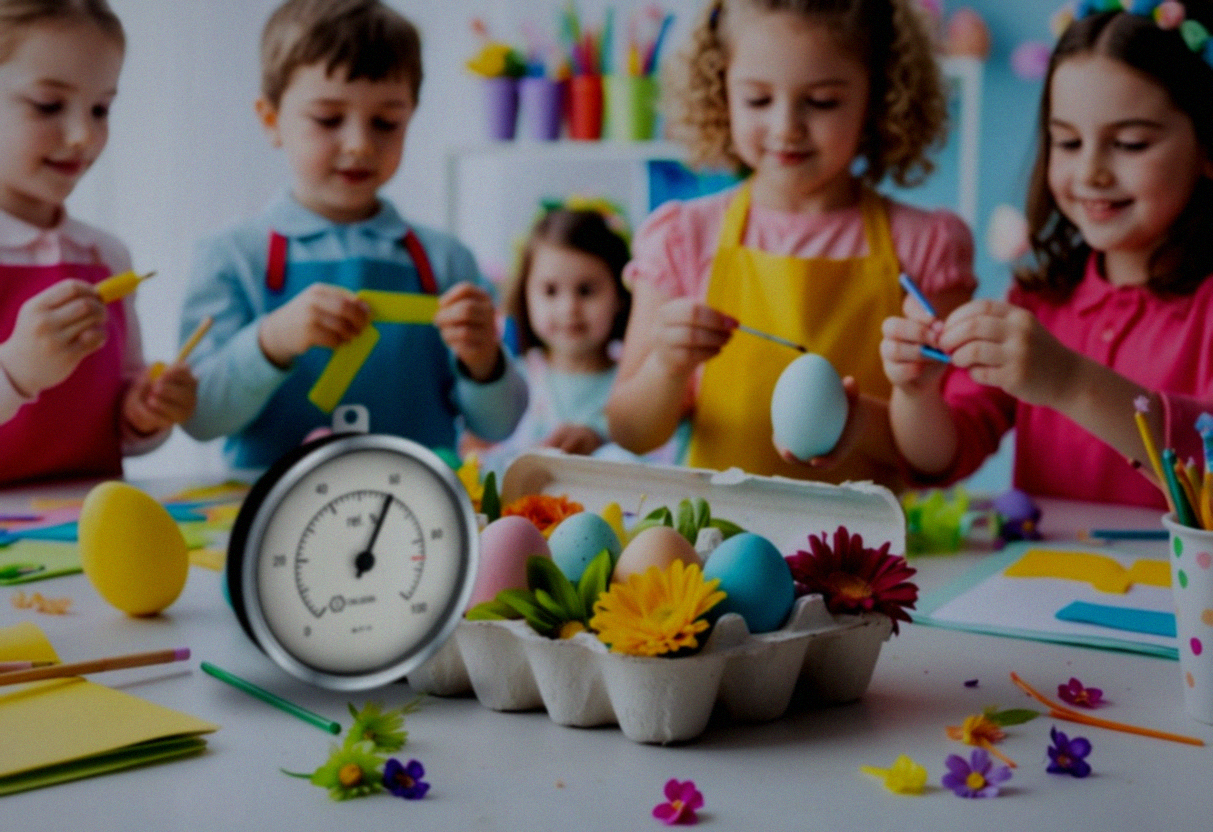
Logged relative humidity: 60 %
